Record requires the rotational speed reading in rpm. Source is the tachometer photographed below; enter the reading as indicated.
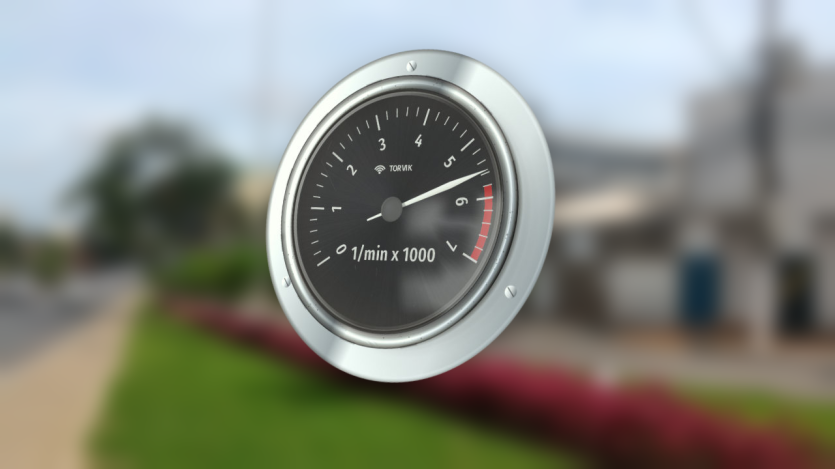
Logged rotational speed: 5600 rpm
